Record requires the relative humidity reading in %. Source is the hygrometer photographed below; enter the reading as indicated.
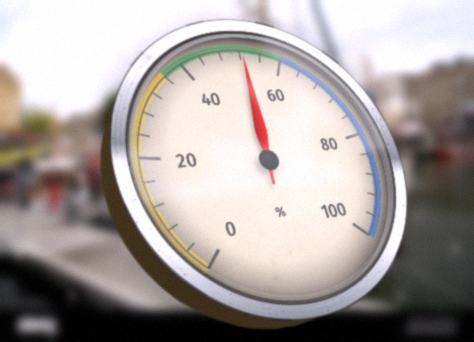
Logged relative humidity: 52 %
